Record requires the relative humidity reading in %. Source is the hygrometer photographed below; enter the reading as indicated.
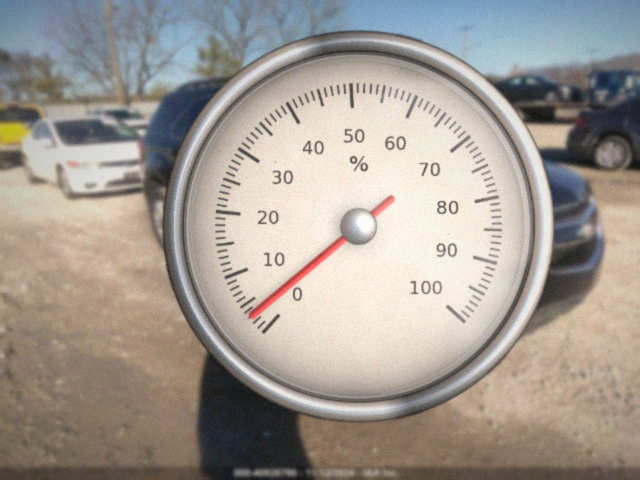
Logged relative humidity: 3 %
